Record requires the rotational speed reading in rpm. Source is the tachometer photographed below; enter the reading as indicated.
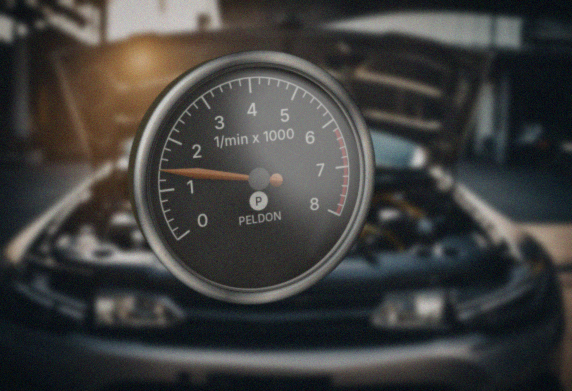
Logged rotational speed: 1400 rpm
